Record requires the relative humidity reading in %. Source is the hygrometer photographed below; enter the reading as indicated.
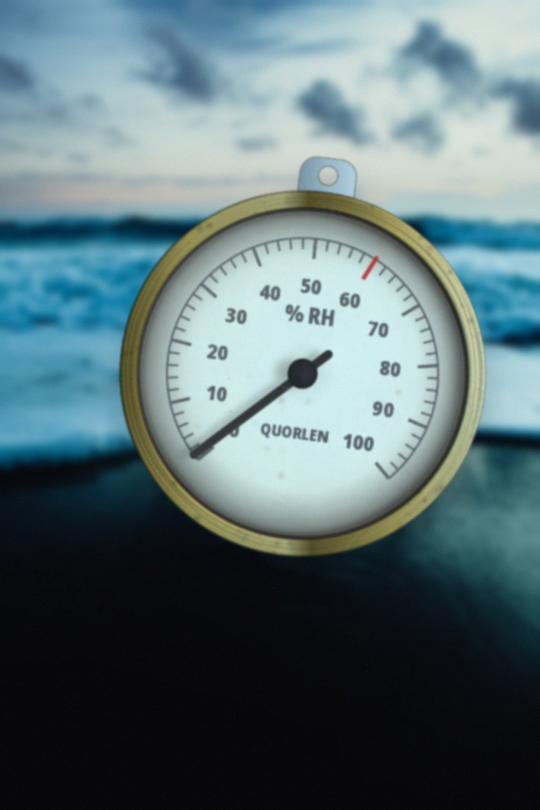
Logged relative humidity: 1 %
